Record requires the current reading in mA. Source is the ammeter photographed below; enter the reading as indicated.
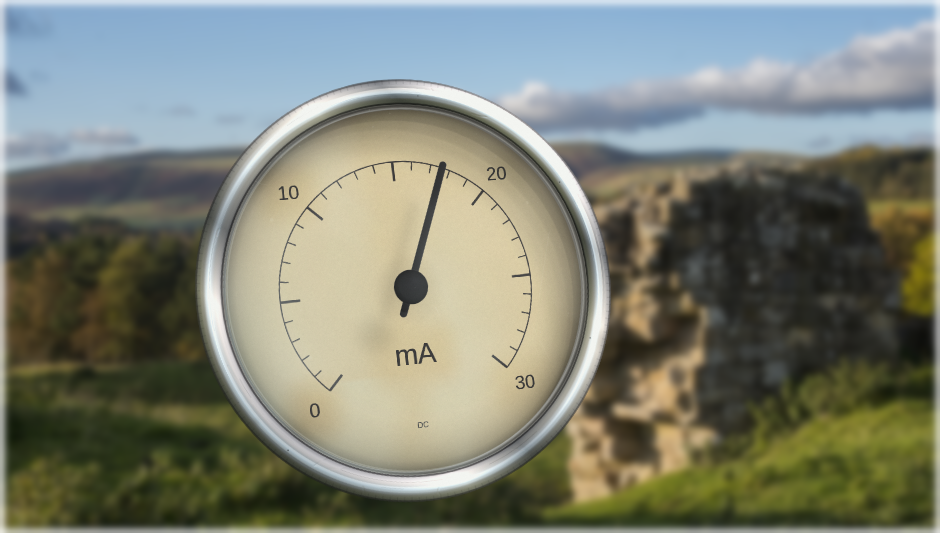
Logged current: 17.5 mA
